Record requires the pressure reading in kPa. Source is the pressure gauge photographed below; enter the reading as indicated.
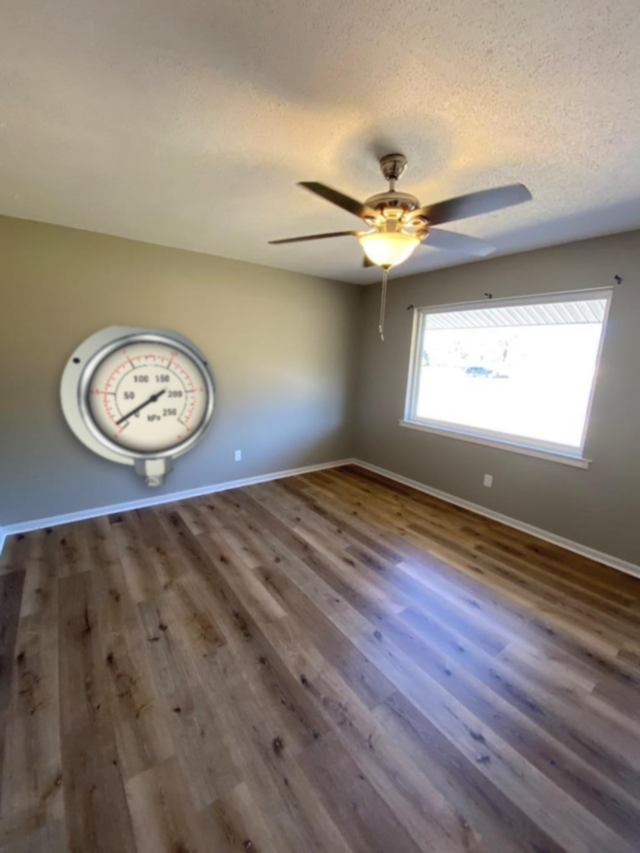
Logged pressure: 10 kPa
